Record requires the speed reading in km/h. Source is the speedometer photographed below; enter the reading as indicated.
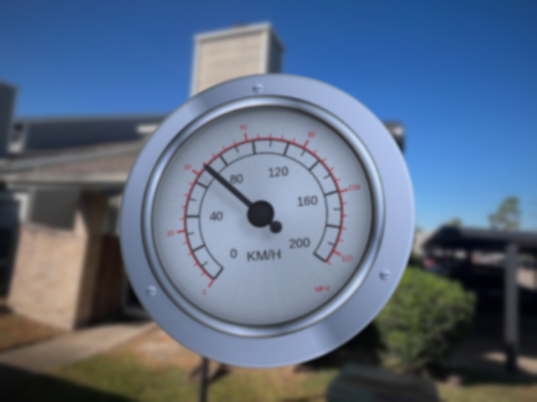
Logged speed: 70 km/h
